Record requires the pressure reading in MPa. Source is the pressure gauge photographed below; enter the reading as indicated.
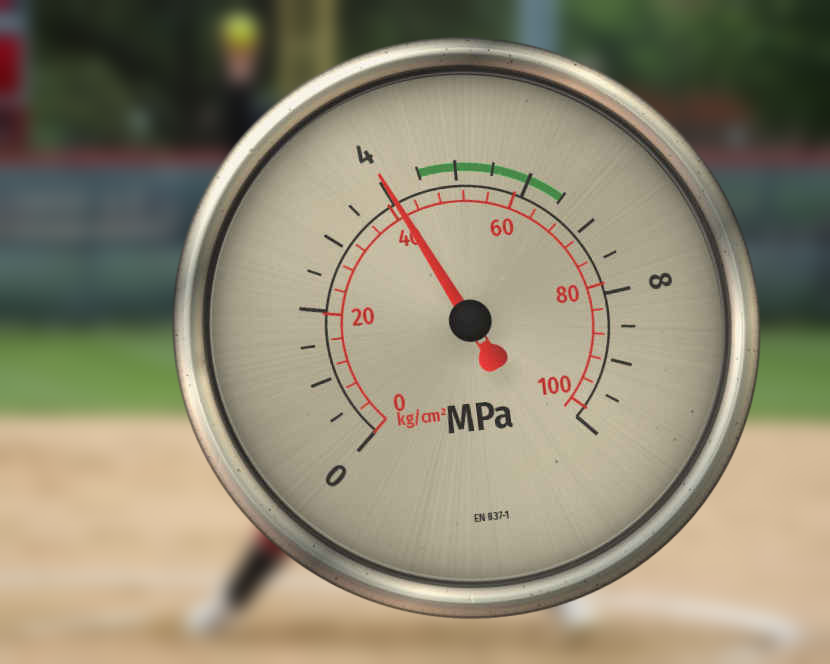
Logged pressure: 4 MPa
